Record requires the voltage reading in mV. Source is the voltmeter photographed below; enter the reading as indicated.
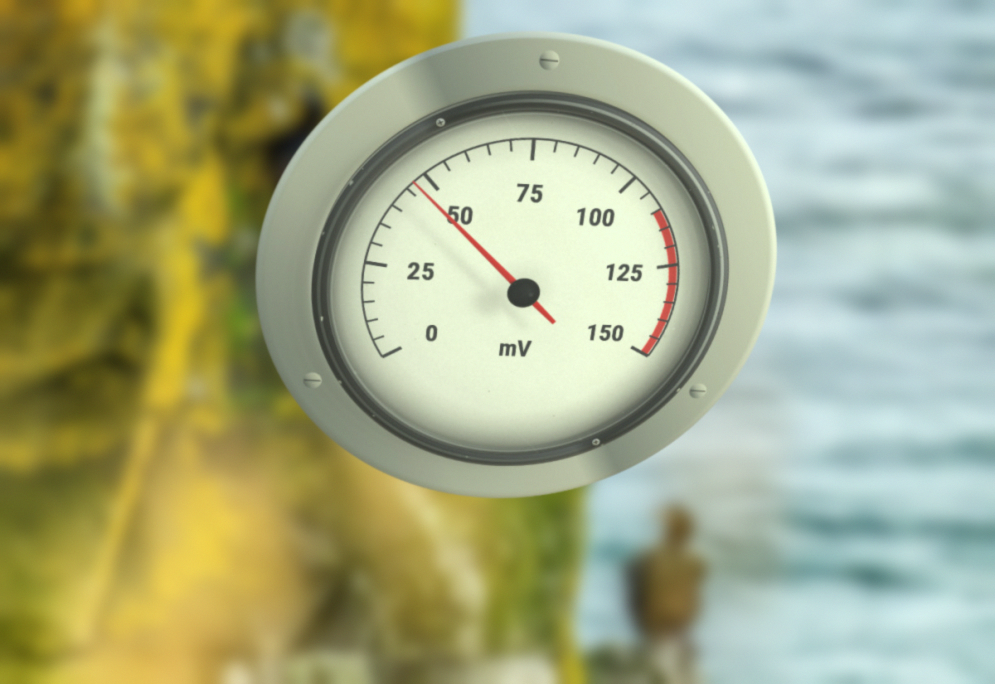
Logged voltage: 47.5 mV
